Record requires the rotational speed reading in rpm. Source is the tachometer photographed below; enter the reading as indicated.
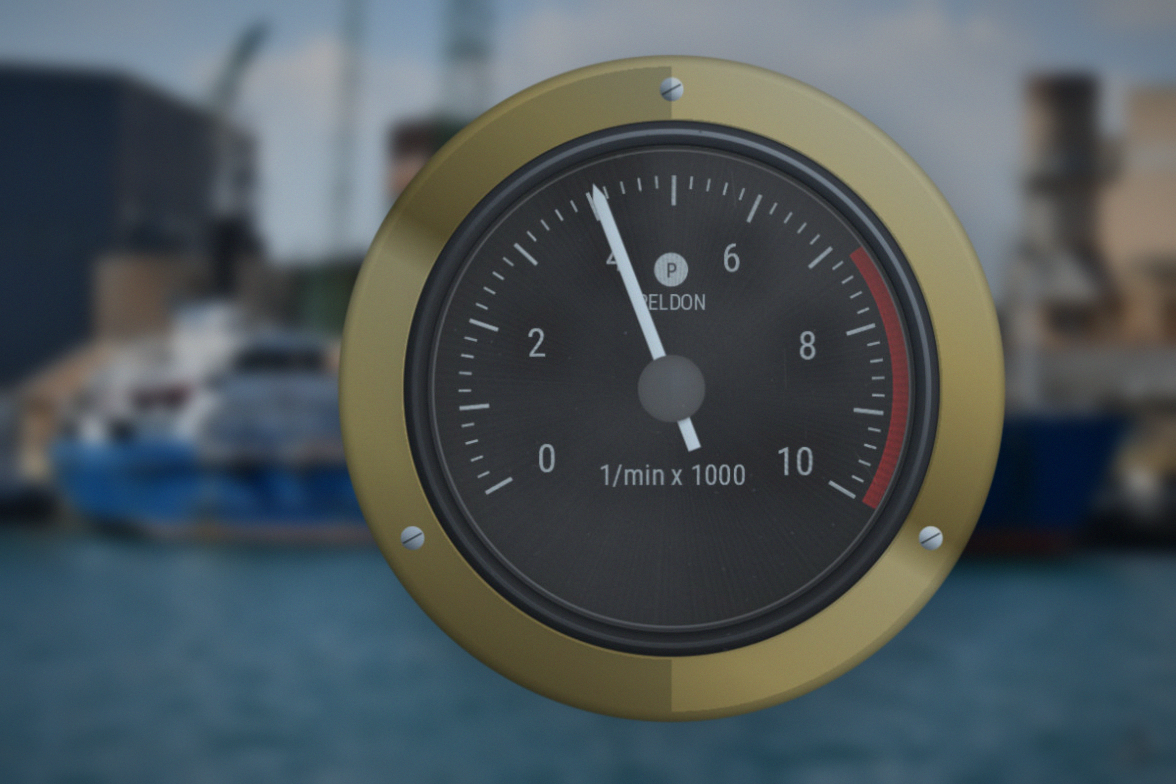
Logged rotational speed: 4100 rpm
